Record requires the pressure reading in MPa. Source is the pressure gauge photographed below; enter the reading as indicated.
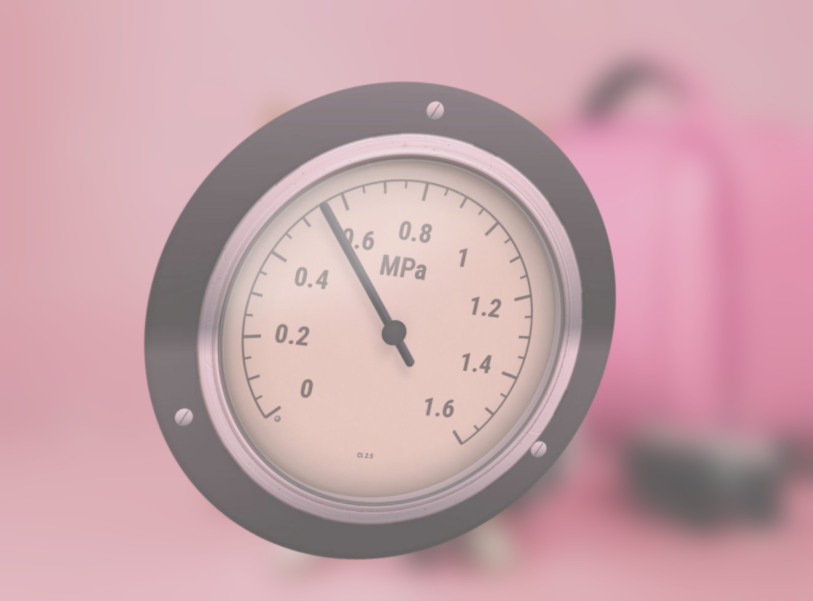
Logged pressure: 0.55 MPa
